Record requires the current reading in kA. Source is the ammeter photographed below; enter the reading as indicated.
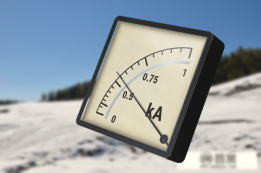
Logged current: 0.55 kA
